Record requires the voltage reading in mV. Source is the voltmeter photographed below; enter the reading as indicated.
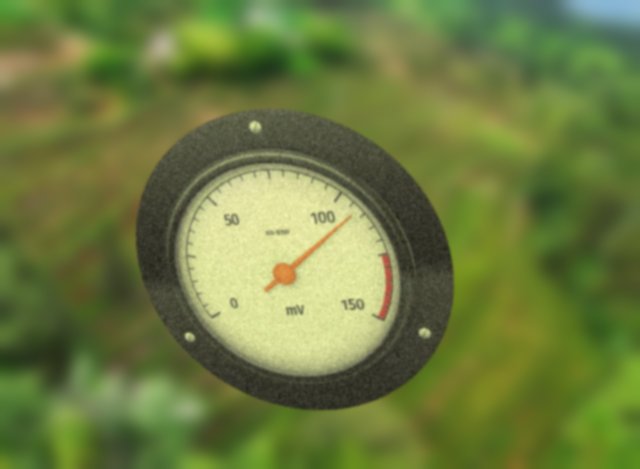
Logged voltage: 107.5 mV
